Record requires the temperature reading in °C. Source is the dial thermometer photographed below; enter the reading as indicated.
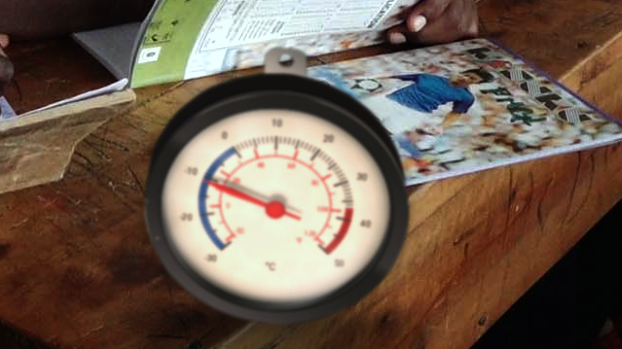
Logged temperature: -10 °C
